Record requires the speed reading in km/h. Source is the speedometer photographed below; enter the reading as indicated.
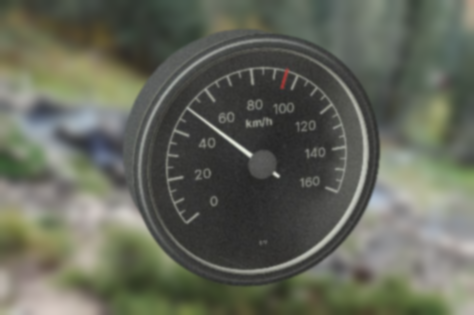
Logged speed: 50 km/h
